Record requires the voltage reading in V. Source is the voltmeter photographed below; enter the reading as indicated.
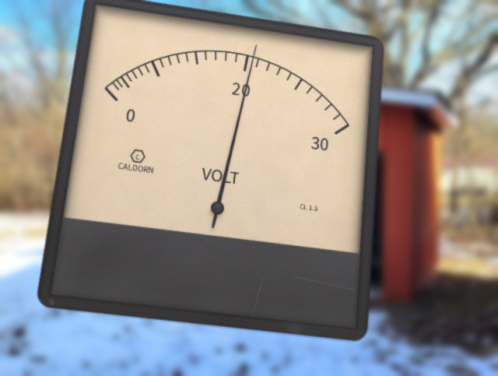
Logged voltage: 20.5 V
